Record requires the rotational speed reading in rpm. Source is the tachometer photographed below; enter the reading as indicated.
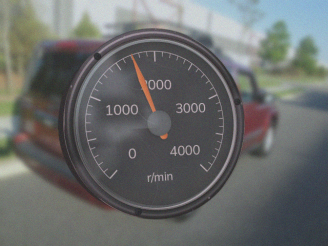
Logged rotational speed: 1700 rpm
